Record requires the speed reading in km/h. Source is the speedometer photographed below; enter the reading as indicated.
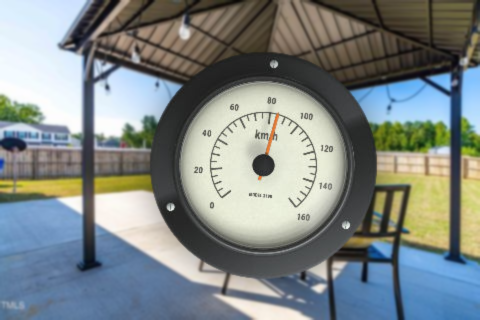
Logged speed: 85 km/h
